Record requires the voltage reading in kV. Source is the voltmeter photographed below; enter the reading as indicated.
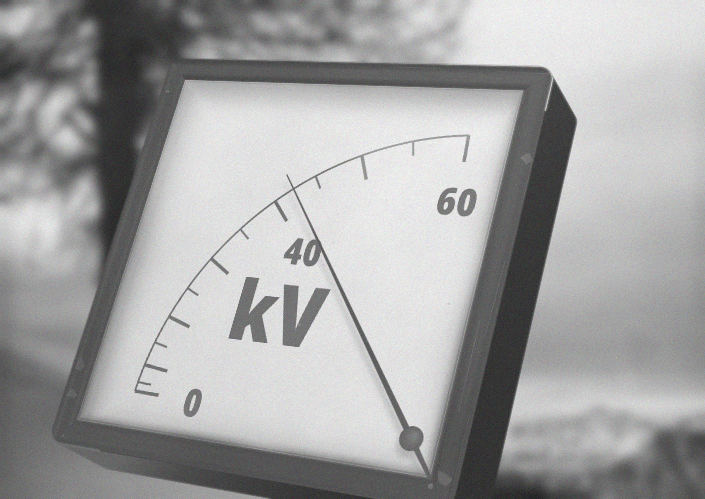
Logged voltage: 42.5 kV
